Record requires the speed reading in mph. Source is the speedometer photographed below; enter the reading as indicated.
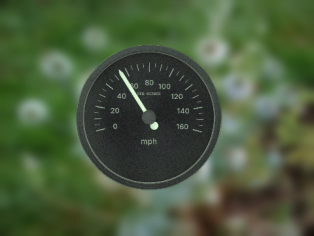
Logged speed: 55 mph
